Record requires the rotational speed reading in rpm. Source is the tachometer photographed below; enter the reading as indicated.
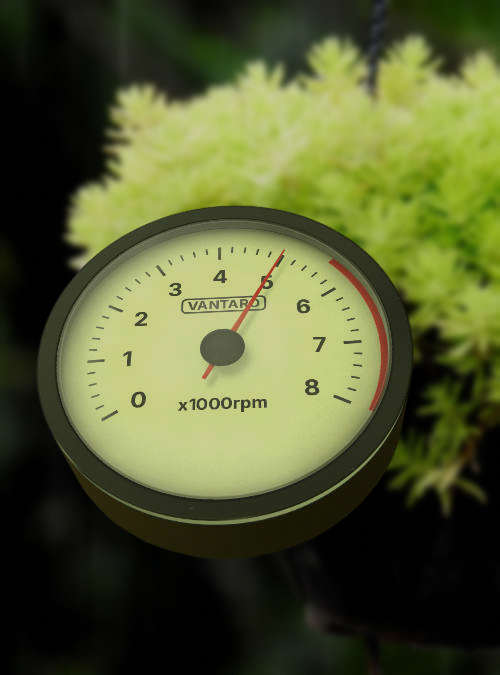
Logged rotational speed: 5000 rpm
